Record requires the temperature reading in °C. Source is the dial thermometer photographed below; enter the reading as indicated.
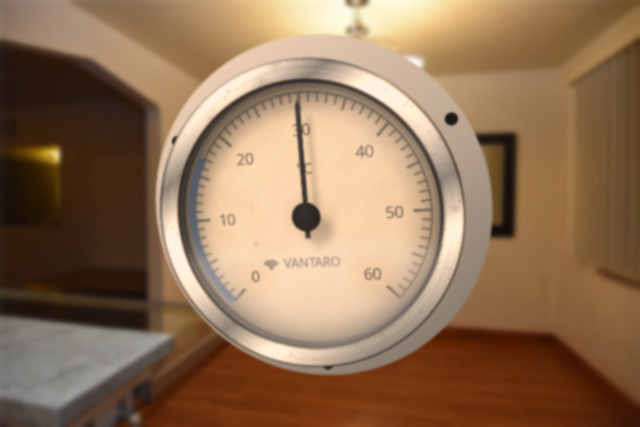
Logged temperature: 30 °C
